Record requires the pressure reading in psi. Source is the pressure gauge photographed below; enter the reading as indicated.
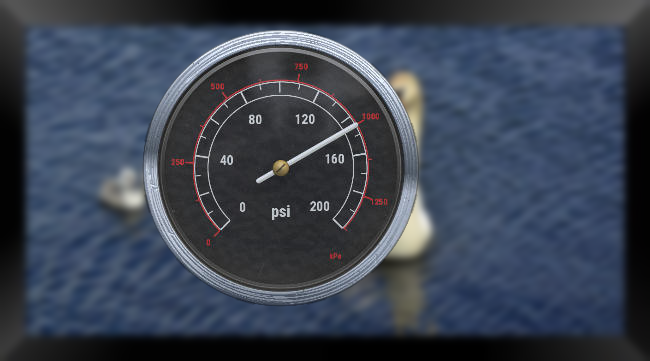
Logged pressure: 145 psi
